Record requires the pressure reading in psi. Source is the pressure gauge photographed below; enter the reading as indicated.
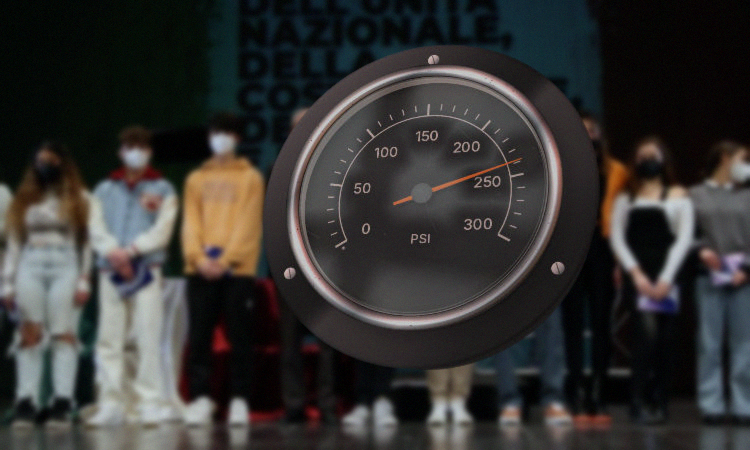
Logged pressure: 240 psi
